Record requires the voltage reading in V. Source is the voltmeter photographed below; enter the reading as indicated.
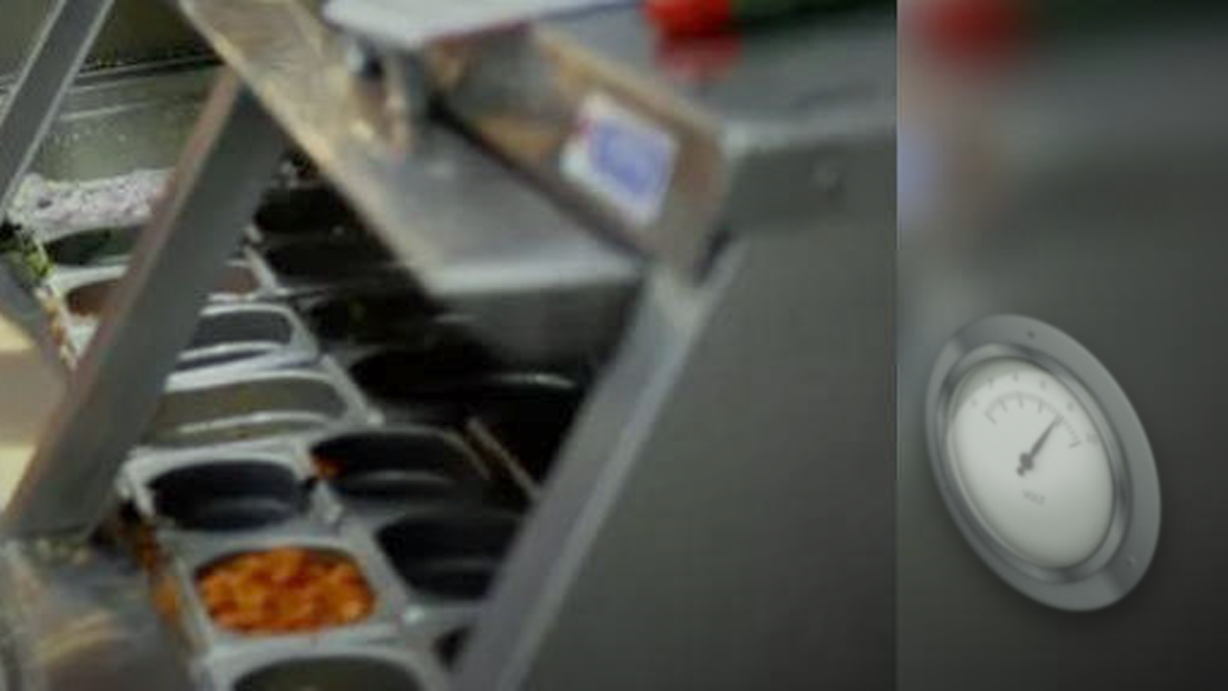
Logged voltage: 8 V
